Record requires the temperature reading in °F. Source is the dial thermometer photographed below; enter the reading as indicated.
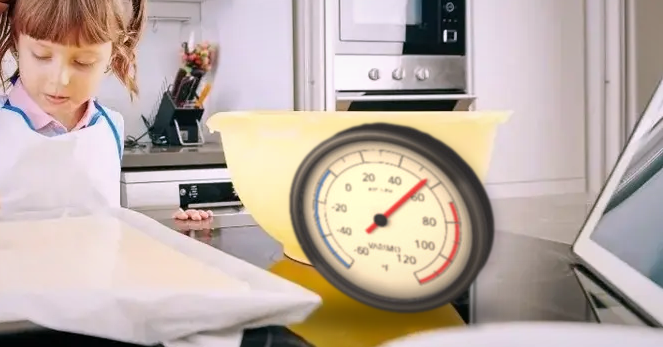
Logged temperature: 55 °F
